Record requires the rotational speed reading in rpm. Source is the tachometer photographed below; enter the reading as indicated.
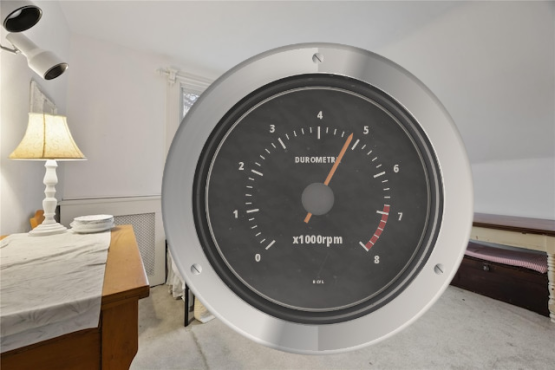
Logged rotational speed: 4800 rpm
